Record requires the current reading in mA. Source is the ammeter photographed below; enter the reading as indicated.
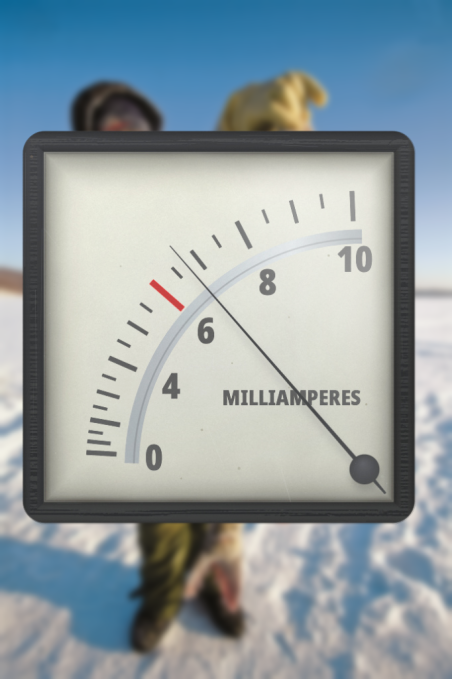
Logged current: 6.75 mA
